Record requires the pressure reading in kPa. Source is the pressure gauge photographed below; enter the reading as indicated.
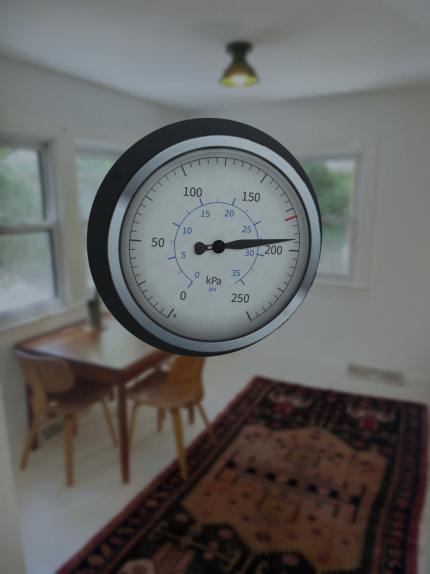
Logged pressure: 192.5 kPa
